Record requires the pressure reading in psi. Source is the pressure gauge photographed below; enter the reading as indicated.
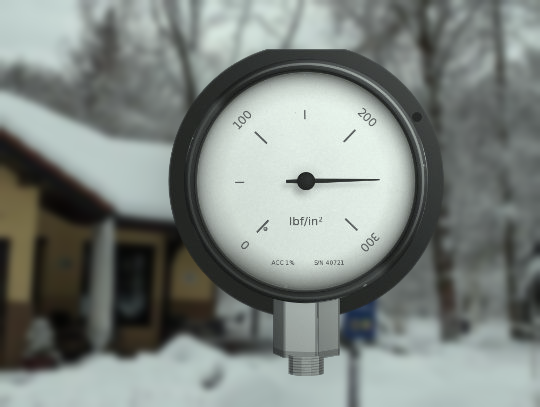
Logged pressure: 250 psi
